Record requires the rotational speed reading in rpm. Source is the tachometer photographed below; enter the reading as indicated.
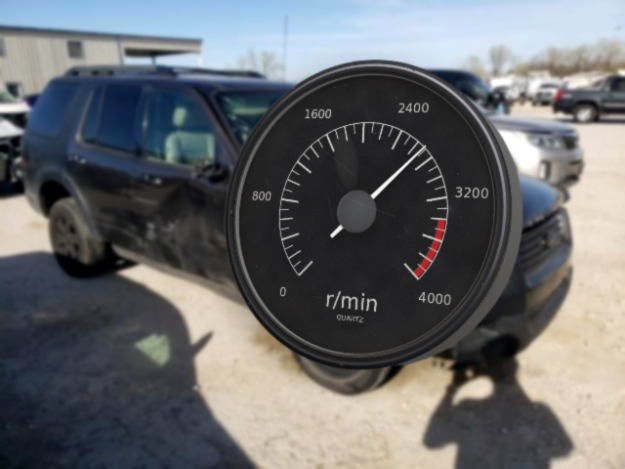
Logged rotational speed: 2700 rpm
